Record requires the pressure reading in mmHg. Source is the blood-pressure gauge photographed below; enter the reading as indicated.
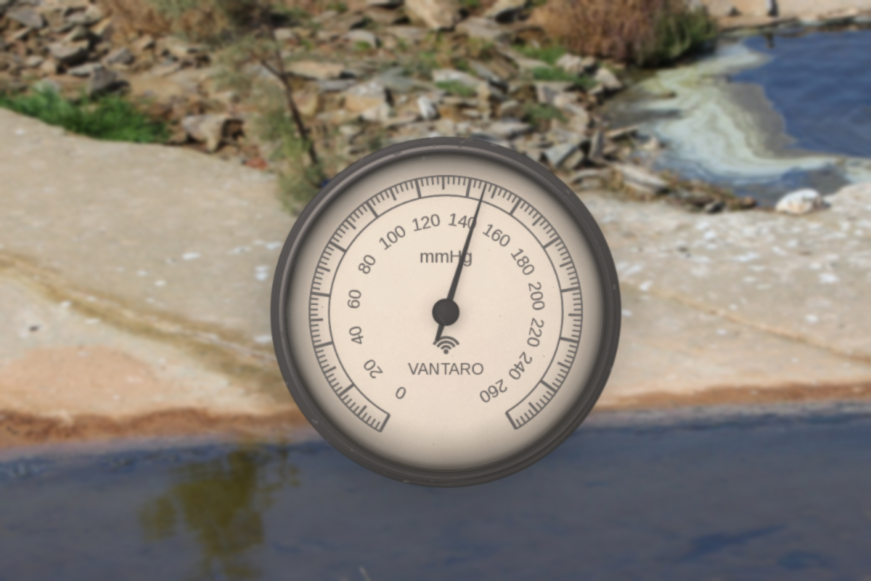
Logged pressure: 146 mmHg
